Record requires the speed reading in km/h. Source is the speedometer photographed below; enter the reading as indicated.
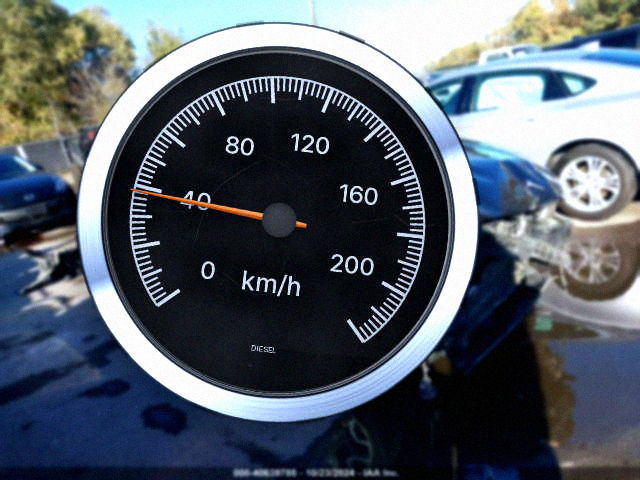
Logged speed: 38 km/h
